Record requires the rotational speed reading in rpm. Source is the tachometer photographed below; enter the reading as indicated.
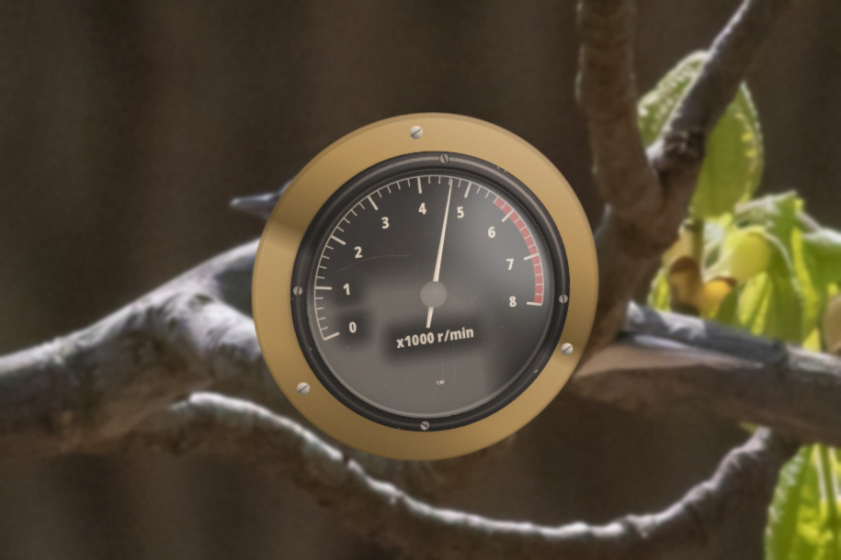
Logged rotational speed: 4600 rpm
